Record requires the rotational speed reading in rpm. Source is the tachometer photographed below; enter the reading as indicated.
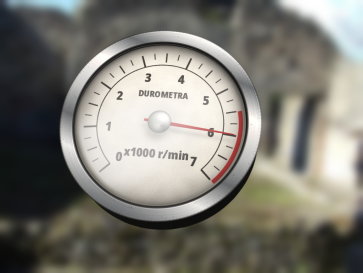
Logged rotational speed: 6000 rpm
